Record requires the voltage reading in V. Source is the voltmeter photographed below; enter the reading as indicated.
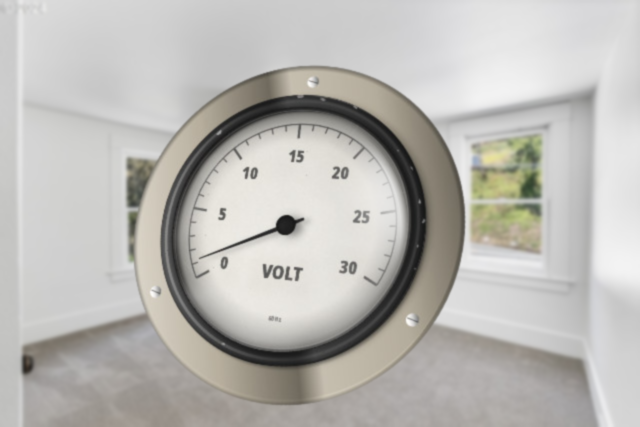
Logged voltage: 1 V
